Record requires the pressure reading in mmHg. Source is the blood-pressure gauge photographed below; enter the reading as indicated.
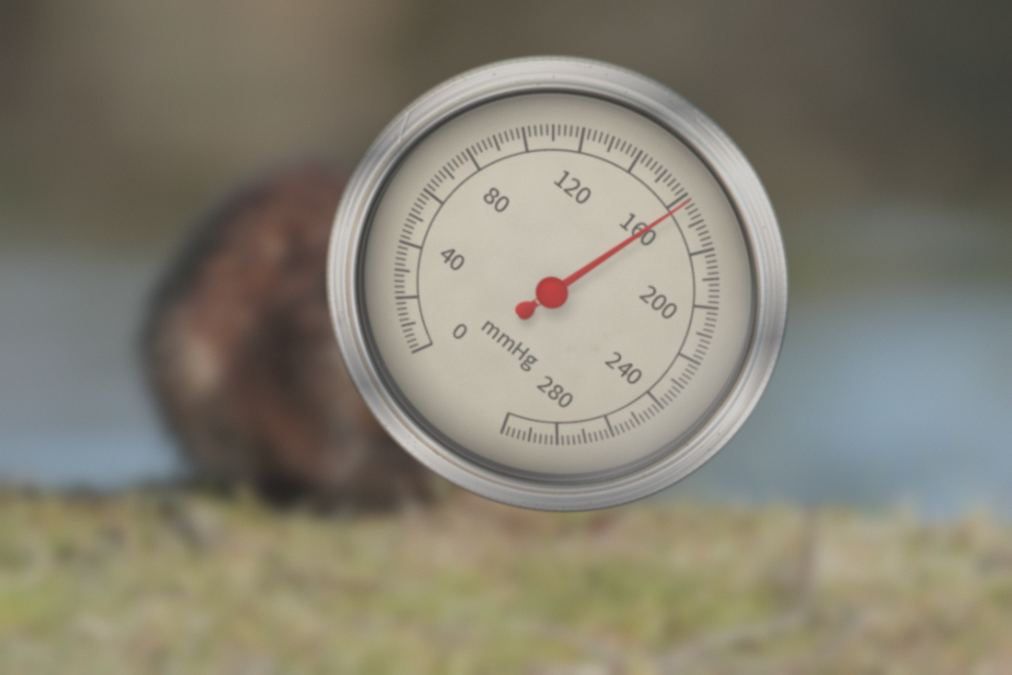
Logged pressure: 162 mmHg
